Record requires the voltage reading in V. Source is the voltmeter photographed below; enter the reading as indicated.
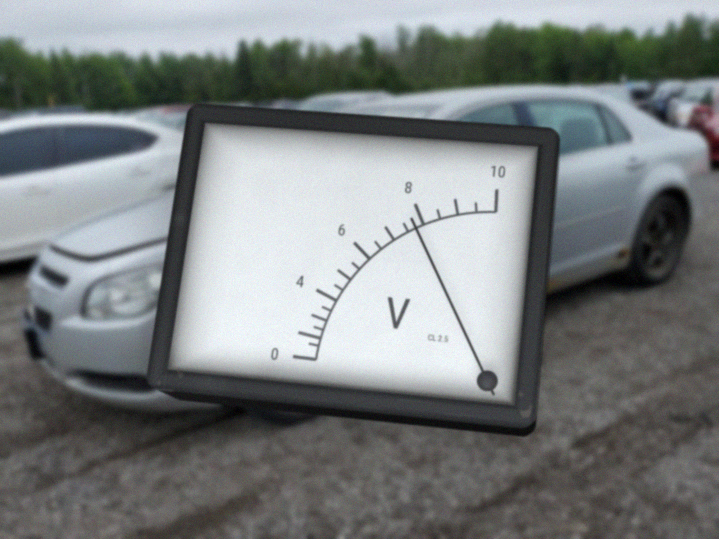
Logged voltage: 7.75 V
